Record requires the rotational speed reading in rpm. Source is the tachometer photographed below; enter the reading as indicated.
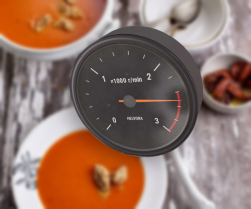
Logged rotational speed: 2500 rpm
